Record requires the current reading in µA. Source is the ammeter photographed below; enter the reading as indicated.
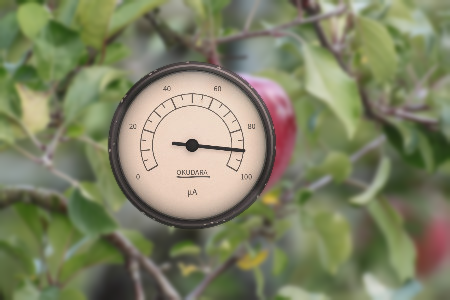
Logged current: 90 µA
